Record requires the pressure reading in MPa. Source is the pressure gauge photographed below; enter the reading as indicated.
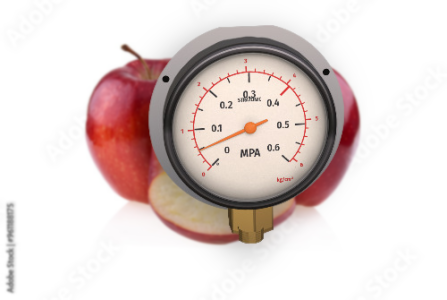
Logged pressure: 0.05 MPa
